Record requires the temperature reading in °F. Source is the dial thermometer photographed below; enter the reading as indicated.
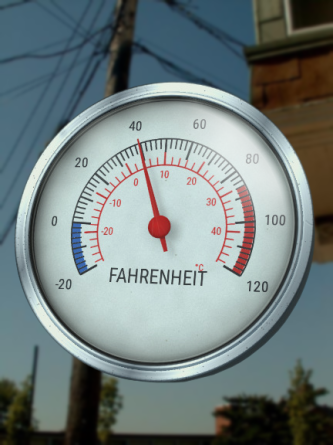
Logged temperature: 40 °F
